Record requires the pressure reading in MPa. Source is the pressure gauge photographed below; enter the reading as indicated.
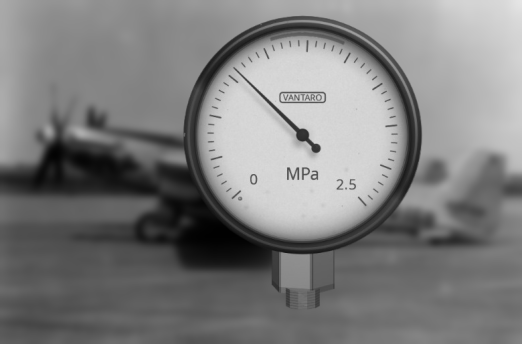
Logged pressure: 0.8 MPa
